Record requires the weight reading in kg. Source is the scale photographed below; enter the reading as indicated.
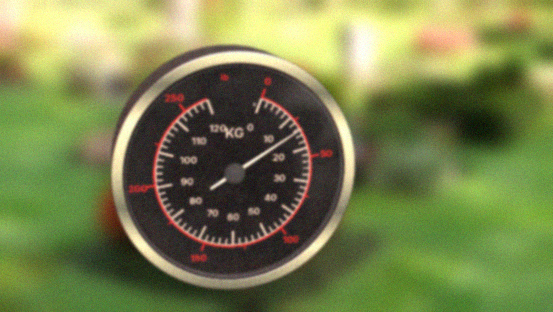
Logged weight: 14 kg
